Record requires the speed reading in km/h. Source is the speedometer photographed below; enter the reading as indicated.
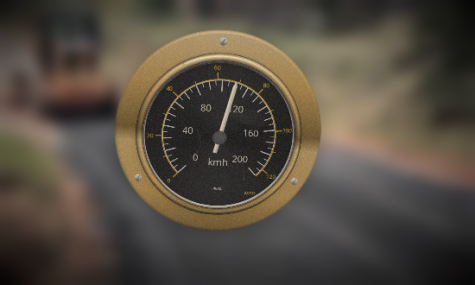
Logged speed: 110 km/h
